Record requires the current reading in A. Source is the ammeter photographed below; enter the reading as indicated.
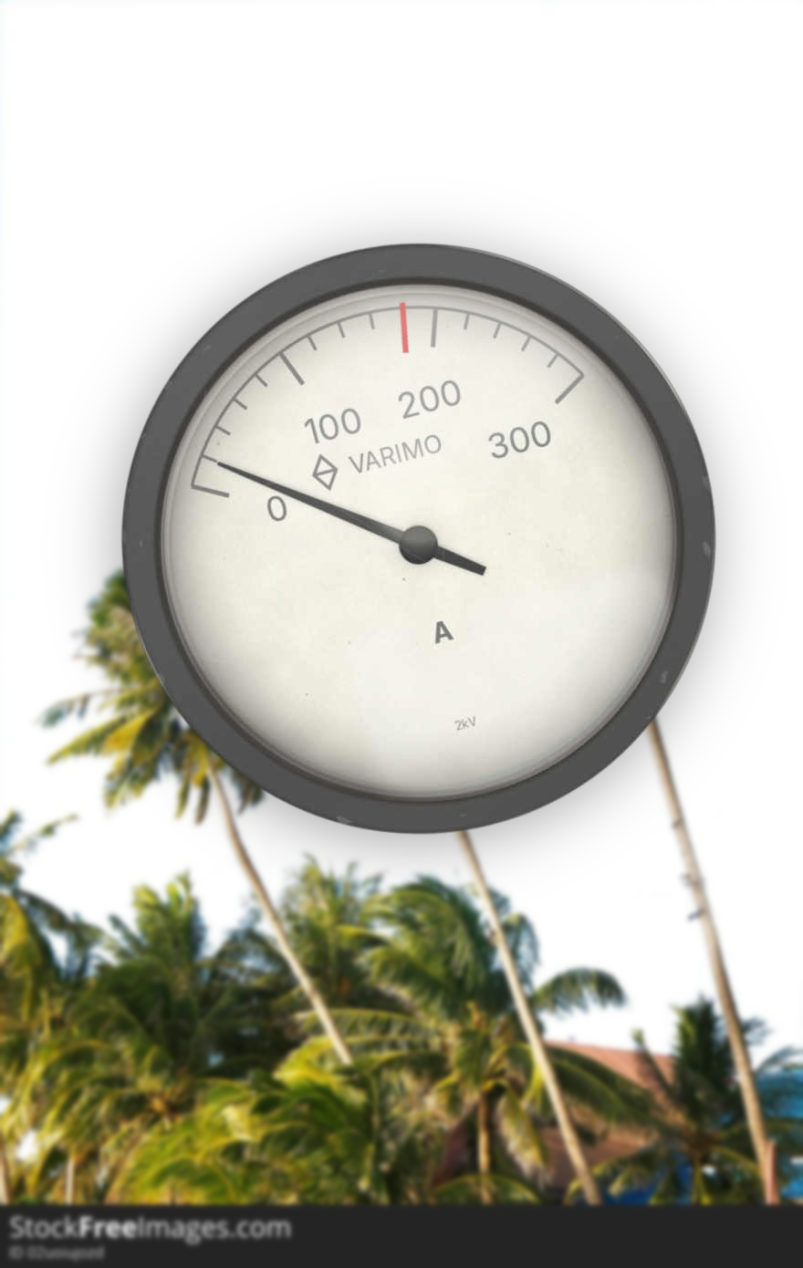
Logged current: 20 A
